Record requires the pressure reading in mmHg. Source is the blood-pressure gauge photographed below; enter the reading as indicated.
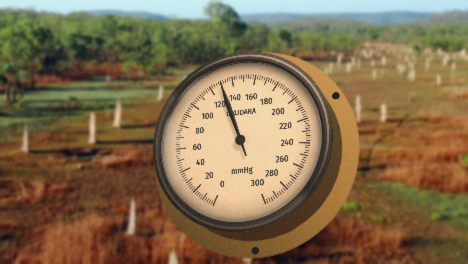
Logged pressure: 130 mmHg
